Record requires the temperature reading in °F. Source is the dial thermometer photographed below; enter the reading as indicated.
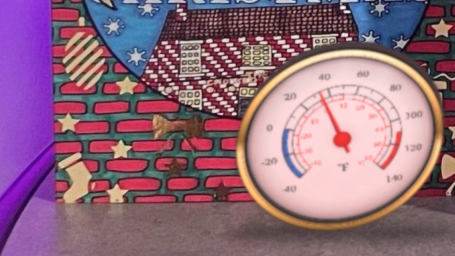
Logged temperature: 35 °F
